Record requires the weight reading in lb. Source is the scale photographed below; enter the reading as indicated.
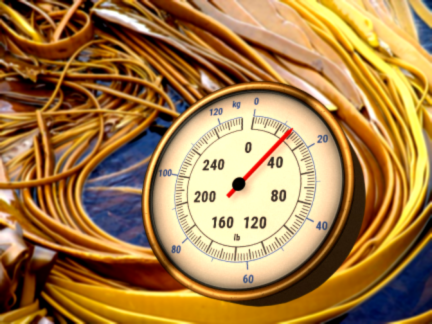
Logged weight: 30 lb
